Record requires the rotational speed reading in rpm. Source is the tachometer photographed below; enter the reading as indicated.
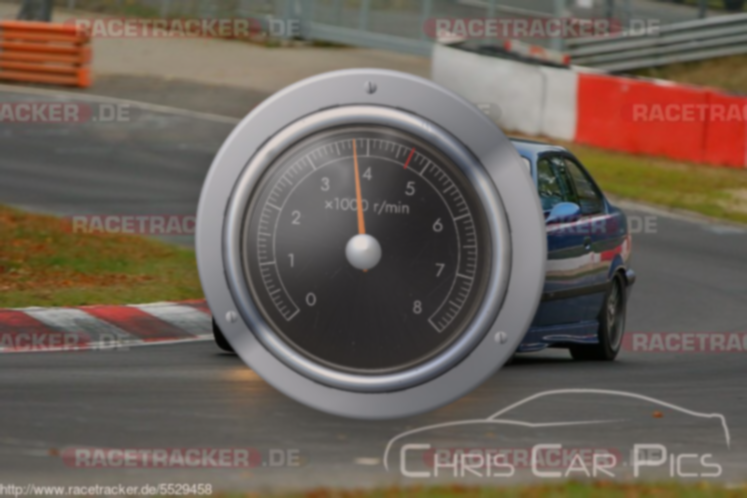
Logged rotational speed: 3800 rpm
